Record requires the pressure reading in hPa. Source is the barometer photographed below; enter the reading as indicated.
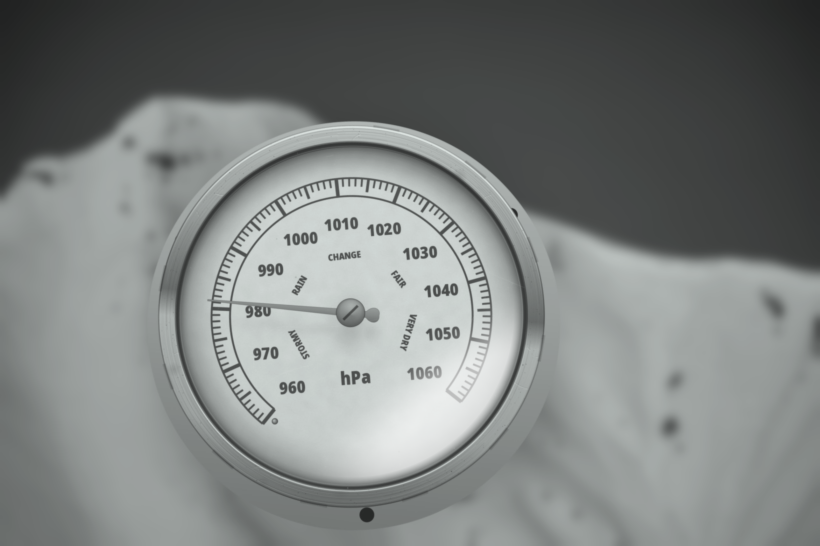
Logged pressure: 981 hPa
